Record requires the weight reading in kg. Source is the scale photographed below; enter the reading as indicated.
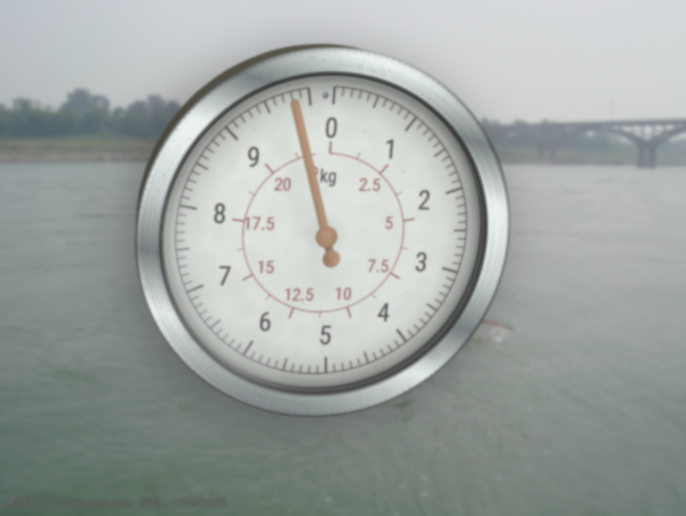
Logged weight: 9.8 kg
